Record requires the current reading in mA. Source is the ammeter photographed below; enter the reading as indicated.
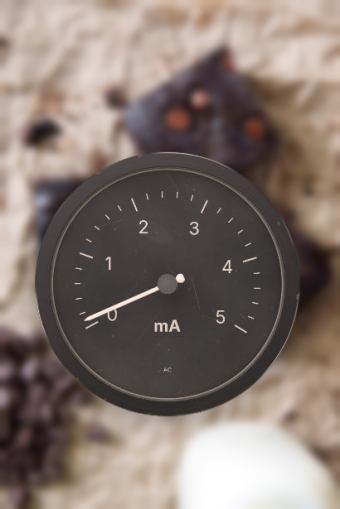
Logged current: 0.1 mA
